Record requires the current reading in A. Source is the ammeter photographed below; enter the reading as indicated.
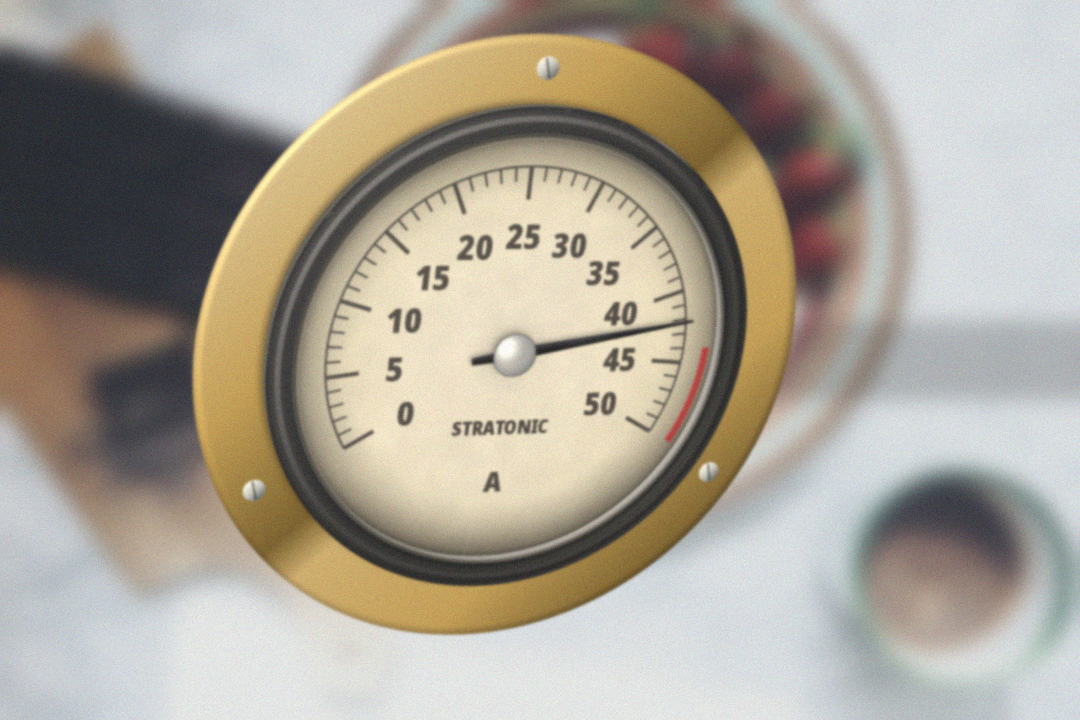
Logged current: 42 A
